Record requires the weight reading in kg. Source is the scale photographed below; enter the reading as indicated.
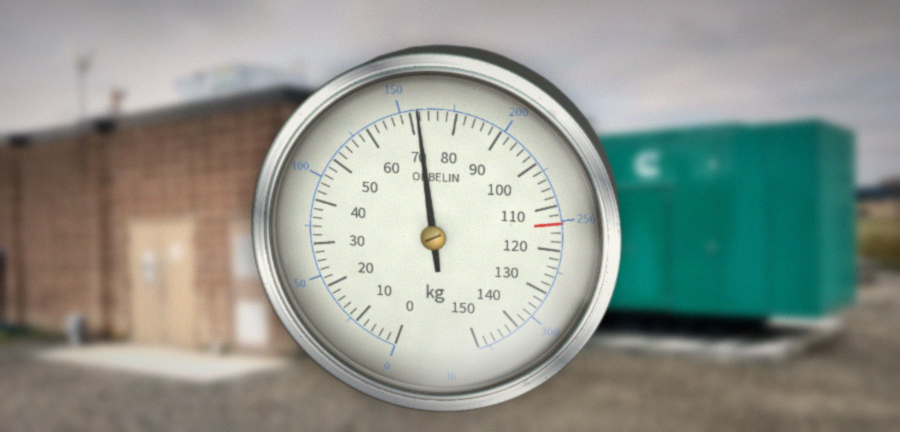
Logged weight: 72 kg
